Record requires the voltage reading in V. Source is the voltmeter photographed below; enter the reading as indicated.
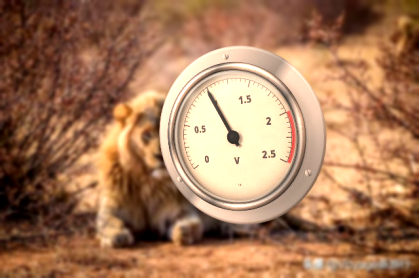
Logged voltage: 1 V
